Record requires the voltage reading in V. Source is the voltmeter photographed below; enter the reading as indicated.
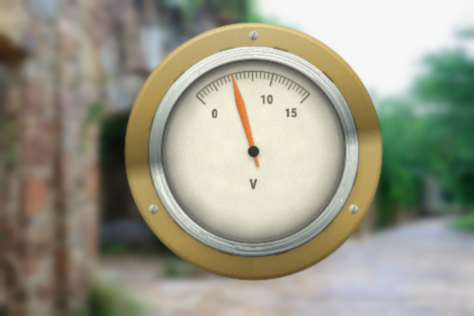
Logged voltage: 5 V
